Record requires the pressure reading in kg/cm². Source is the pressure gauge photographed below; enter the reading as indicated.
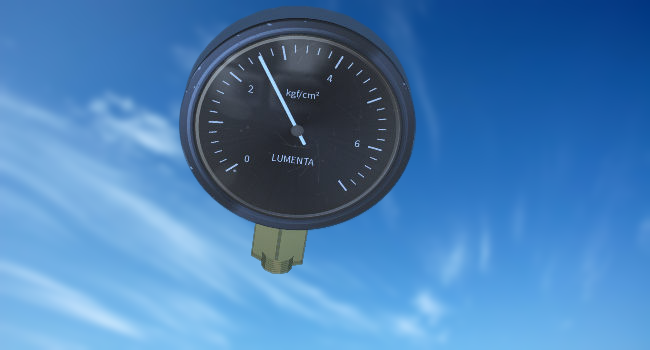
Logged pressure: 2.6 kg/cm²
